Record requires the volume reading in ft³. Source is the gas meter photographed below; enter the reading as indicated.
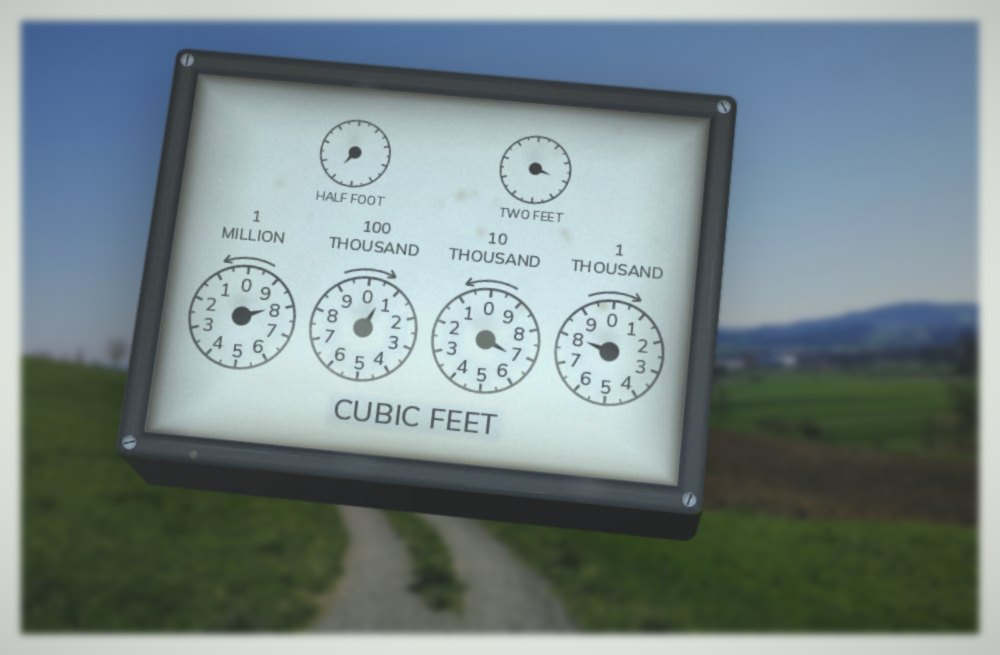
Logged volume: 806800 ft³
